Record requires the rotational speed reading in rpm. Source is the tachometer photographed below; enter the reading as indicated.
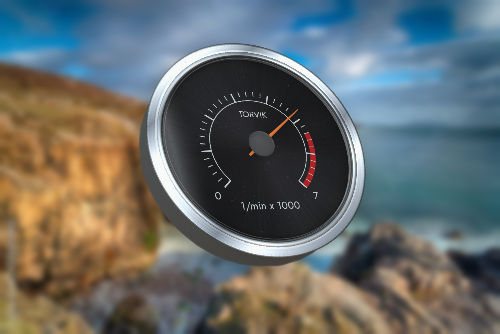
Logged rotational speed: 4800 rpm
